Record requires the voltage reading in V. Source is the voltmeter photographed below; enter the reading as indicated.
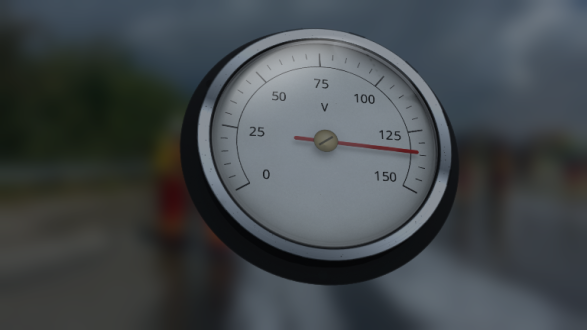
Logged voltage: 135 V
